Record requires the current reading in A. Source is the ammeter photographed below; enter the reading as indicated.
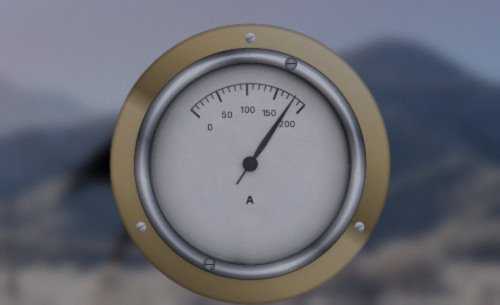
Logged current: 180 A
